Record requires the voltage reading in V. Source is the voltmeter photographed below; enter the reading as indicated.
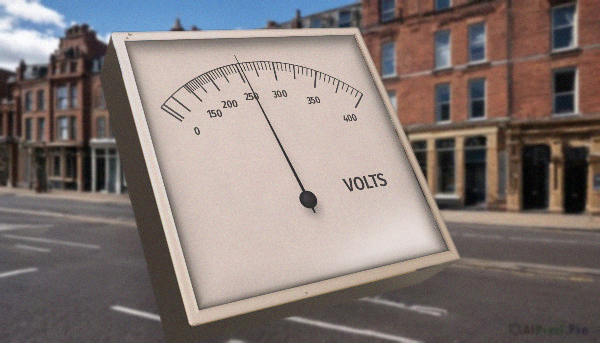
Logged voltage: 250 V
